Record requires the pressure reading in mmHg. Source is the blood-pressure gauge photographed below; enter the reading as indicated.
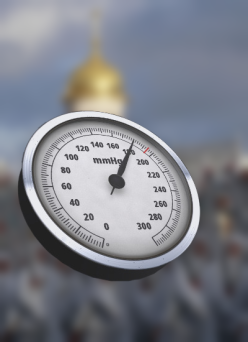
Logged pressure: 180 mmHg
